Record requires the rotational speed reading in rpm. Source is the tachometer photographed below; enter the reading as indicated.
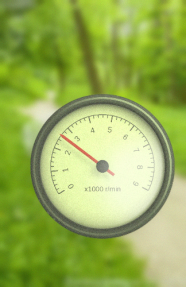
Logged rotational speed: 2600 rpm
